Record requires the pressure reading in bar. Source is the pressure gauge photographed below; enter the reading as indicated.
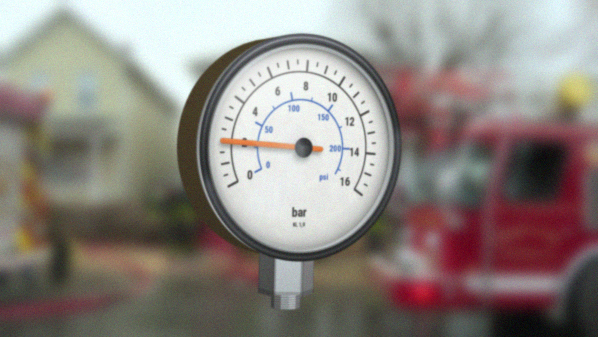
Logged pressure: 2 bar
